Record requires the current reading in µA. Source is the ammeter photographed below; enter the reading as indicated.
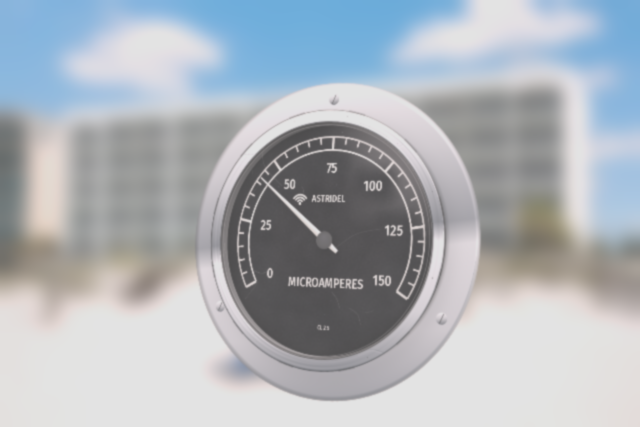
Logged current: 42.5 µA
